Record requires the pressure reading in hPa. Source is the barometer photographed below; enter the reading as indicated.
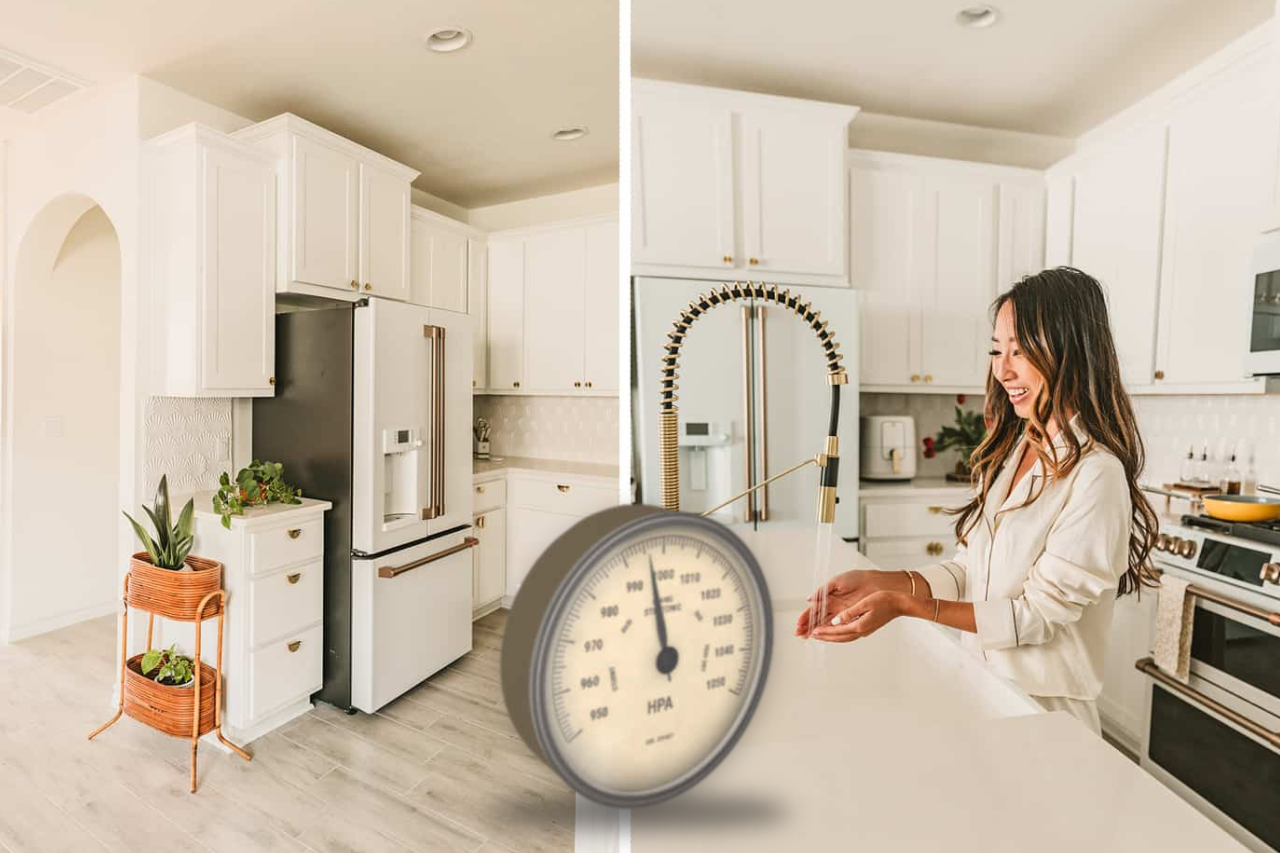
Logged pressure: 995 hPa
